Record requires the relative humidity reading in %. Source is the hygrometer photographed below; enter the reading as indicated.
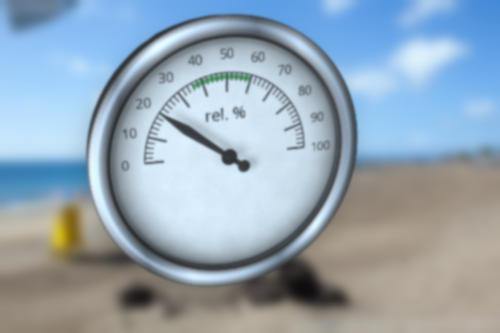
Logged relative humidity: 20 %
